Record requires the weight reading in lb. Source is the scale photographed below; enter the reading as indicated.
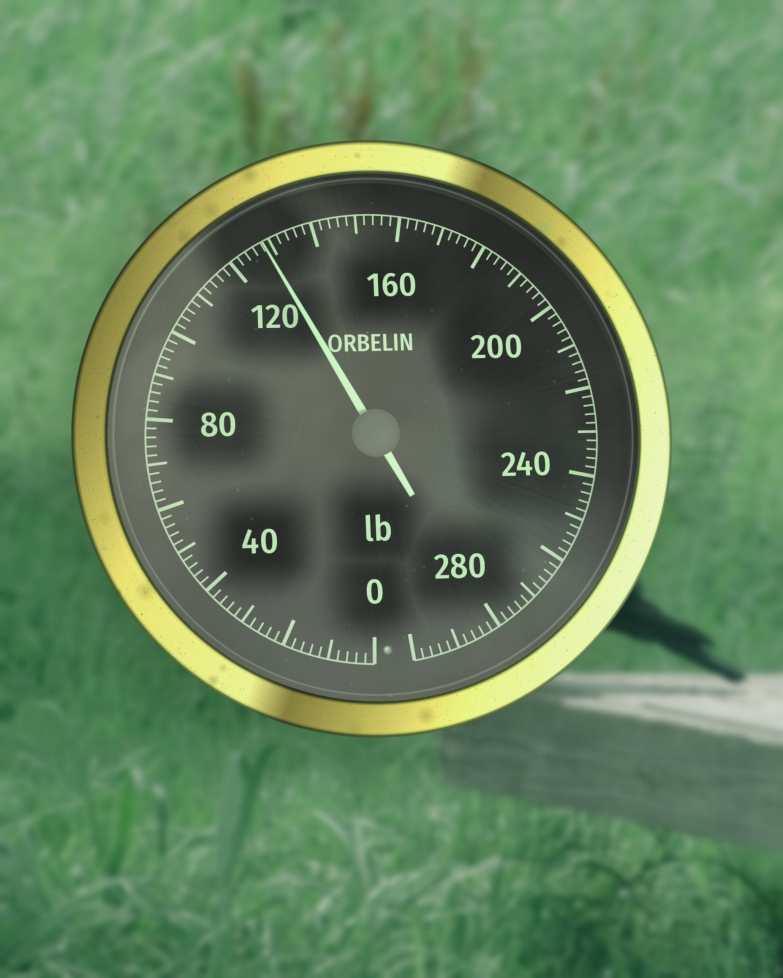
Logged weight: 128 lb
